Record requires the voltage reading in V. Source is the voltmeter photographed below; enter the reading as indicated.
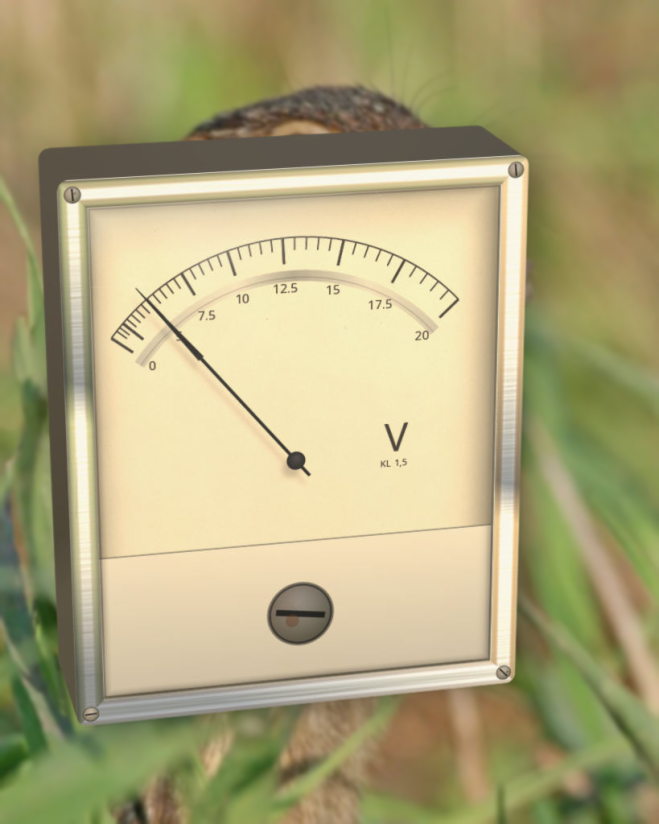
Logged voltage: 5 V
